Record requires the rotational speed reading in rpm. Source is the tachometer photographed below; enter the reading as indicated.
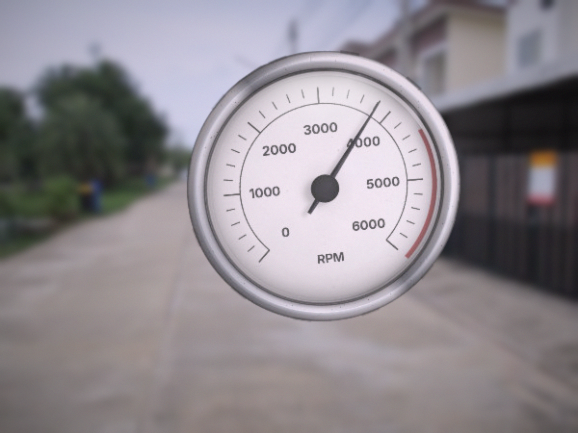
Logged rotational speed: 3800 rpm
